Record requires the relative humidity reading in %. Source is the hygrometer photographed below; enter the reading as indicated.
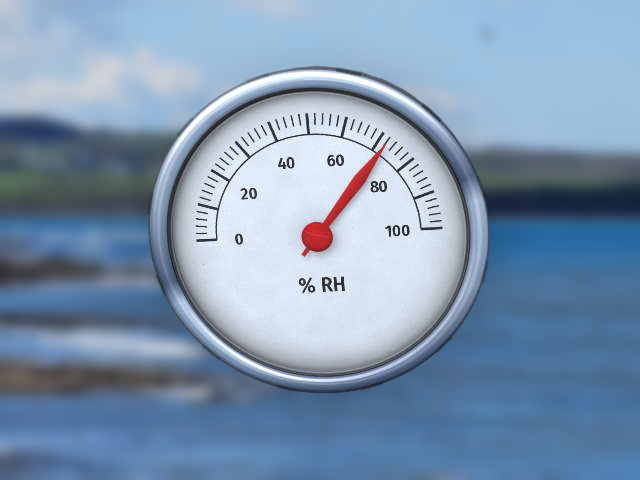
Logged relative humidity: 72 %
